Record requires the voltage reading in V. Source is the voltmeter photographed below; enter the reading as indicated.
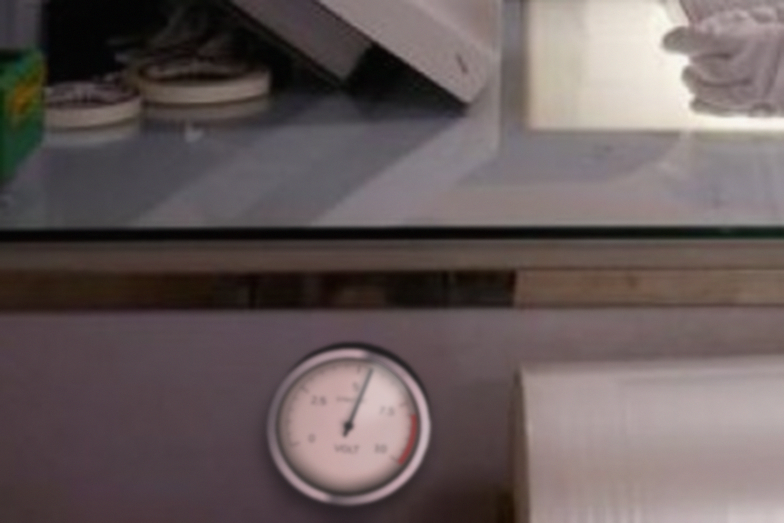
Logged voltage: 5.5 V
